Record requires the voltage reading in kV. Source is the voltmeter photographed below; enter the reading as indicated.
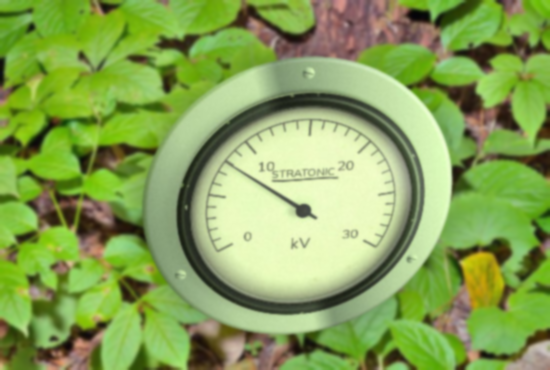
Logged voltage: 8 kV
